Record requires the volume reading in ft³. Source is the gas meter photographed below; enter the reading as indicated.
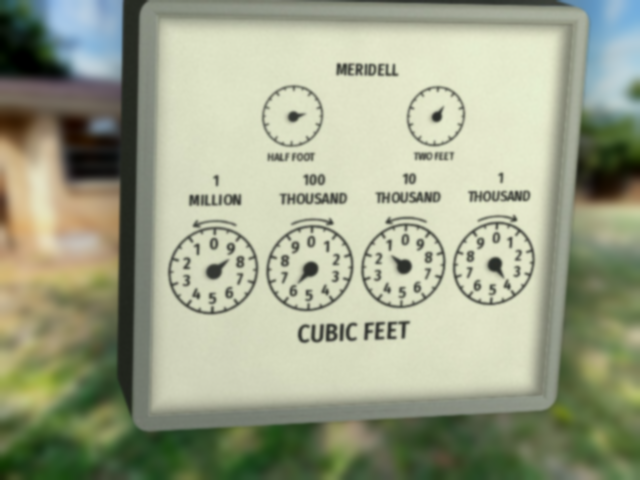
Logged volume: 861400 ft³
